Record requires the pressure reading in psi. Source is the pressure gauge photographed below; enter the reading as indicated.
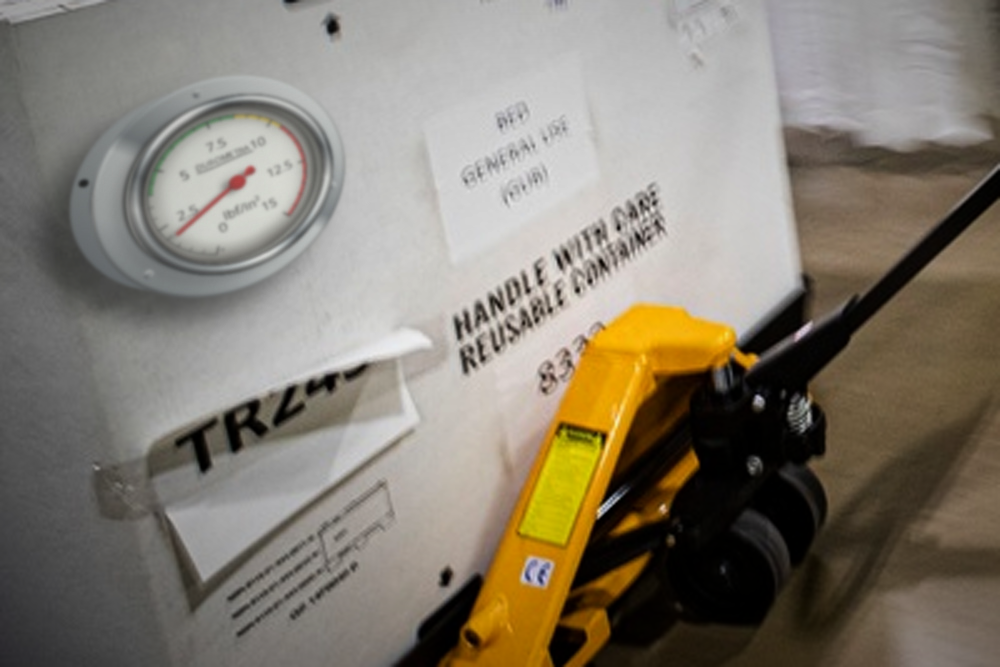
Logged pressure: 2 psi
